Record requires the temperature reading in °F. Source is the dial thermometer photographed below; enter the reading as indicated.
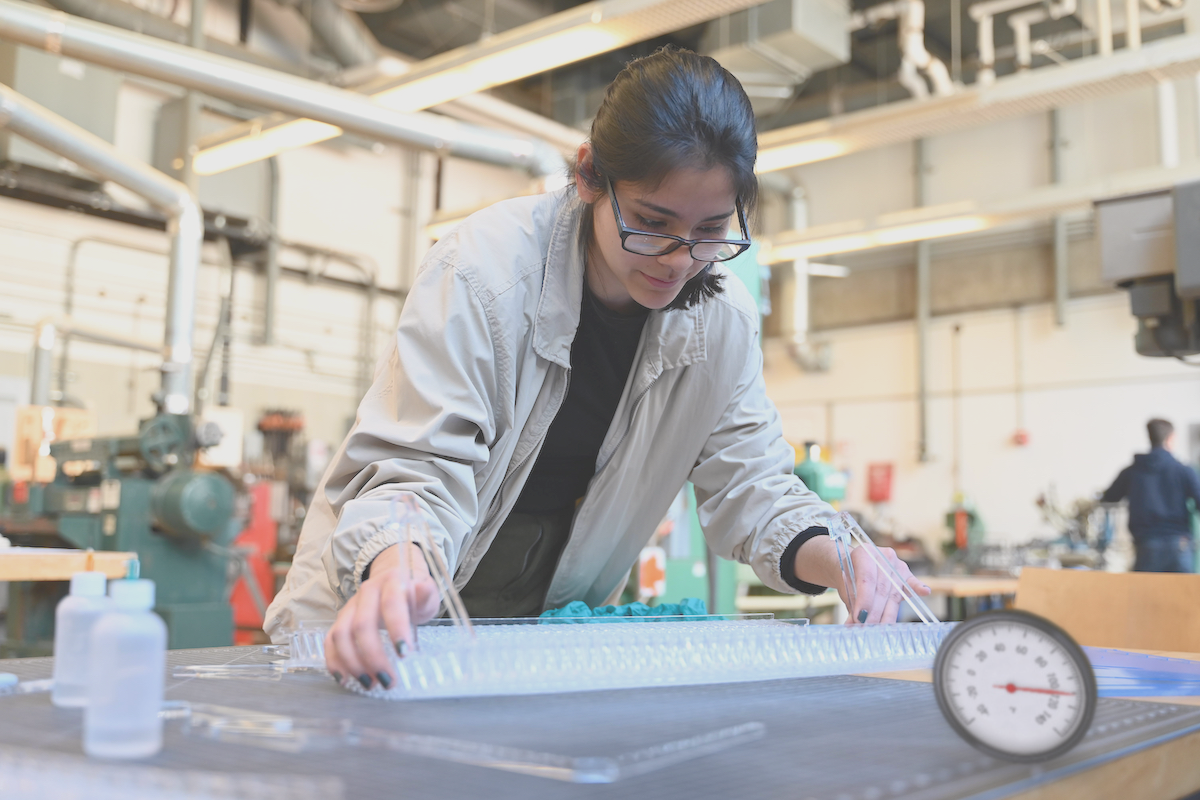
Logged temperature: 110 °F
